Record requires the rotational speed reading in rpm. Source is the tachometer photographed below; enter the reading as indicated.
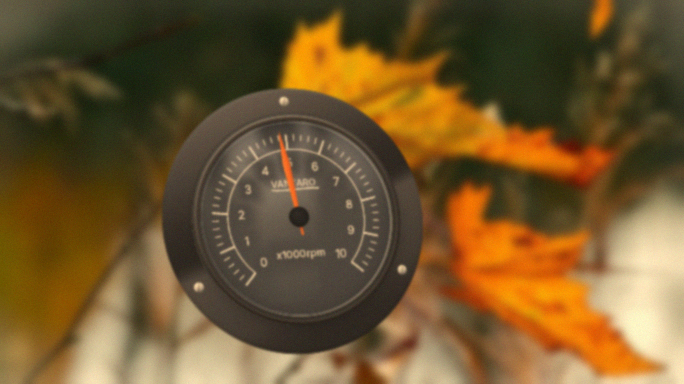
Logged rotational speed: 4800 rpm
